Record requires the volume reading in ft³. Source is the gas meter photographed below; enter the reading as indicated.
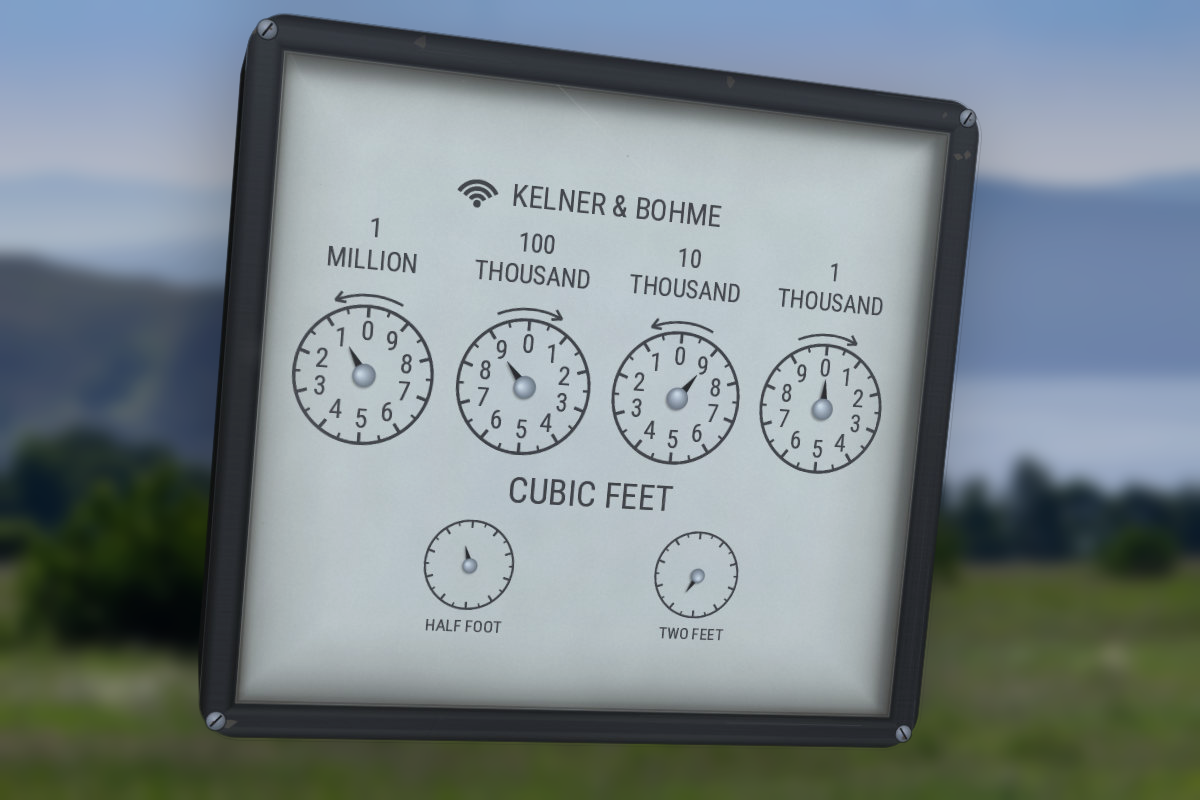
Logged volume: 89000 ft³
